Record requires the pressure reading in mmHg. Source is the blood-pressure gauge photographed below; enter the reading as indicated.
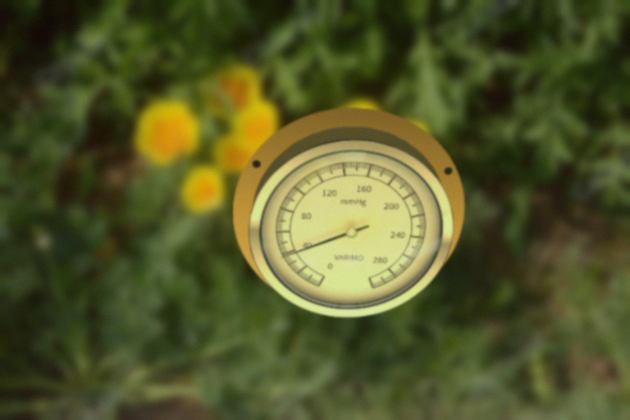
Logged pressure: 40 mmHg
